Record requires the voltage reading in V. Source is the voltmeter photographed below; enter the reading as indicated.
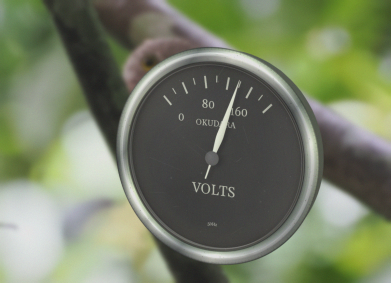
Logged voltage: 140 V
